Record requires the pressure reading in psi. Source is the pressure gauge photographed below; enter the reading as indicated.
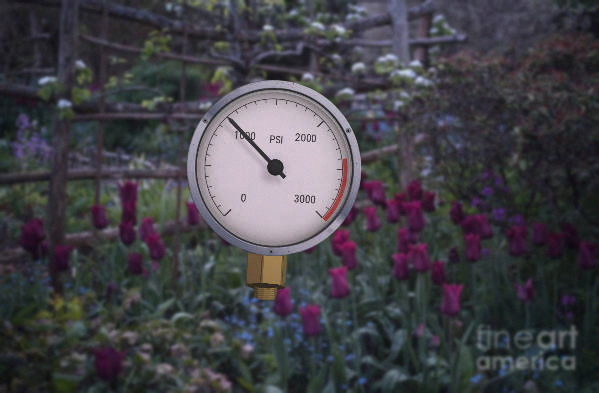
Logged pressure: 1000 psi
